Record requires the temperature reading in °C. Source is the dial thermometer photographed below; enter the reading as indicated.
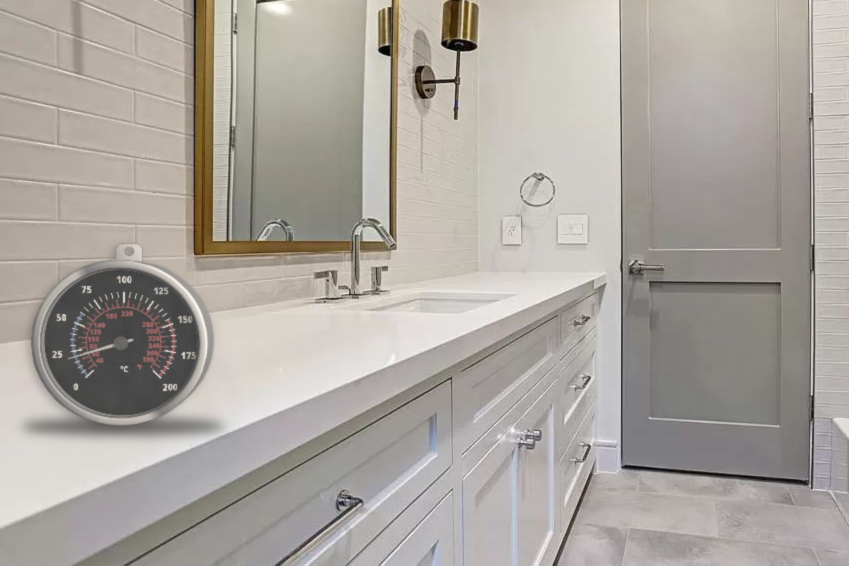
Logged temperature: 20 °C
